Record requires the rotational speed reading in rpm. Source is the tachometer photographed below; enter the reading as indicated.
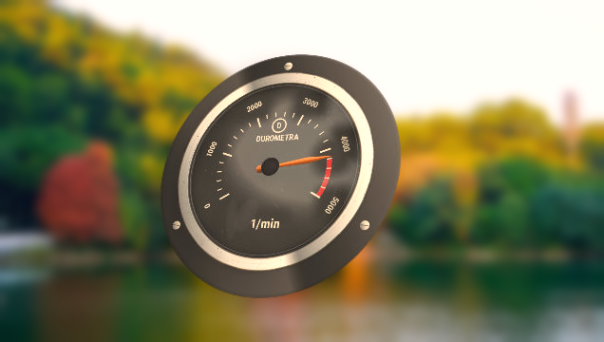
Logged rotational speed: 4200 rpm
